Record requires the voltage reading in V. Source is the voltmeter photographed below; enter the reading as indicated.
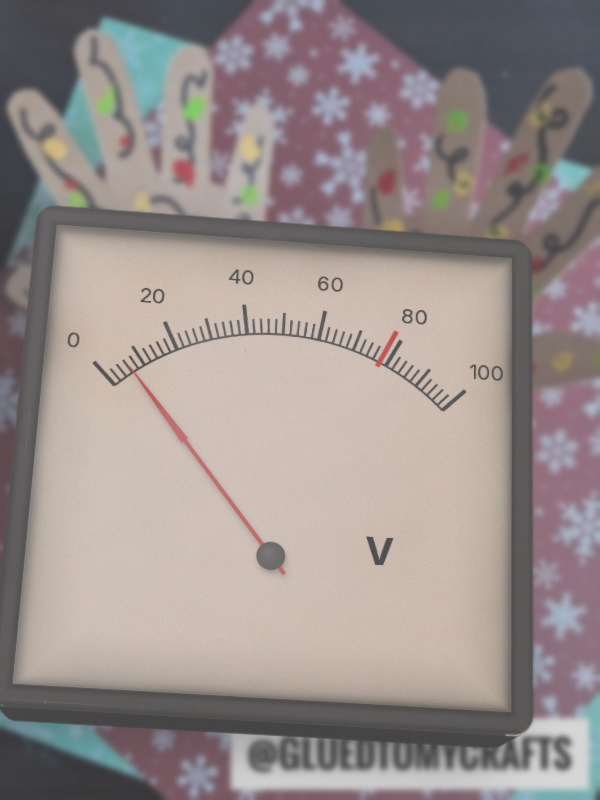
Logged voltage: 6 V
